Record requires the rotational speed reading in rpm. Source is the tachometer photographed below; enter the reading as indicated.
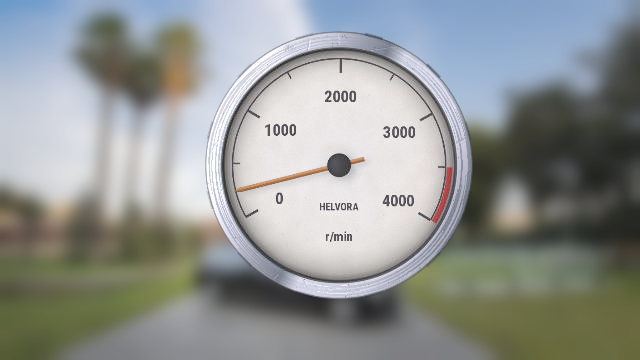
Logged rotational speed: 250 rpm
